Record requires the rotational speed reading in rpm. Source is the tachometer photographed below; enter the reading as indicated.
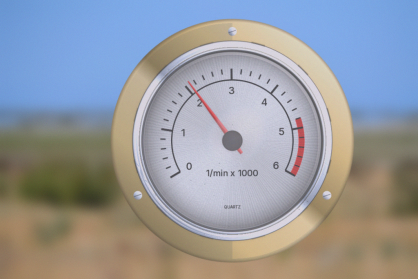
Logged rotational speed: 2100 rpm
